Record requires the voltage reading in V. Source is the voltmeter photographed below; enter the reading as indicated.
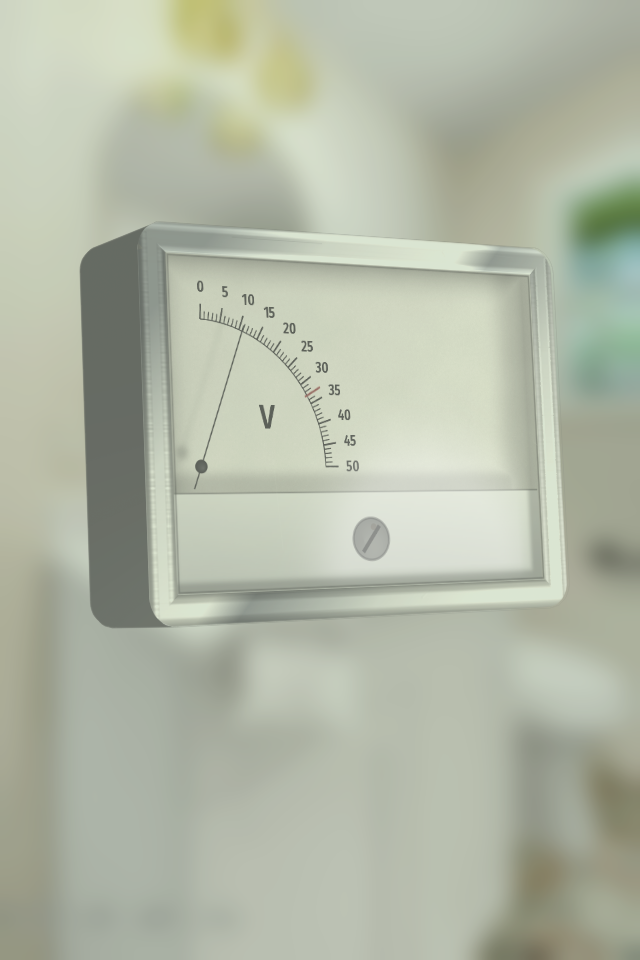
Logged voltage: 10 V
